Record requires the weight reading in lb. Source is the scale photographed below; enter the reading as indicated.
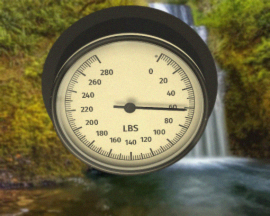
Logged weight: 60 lb
